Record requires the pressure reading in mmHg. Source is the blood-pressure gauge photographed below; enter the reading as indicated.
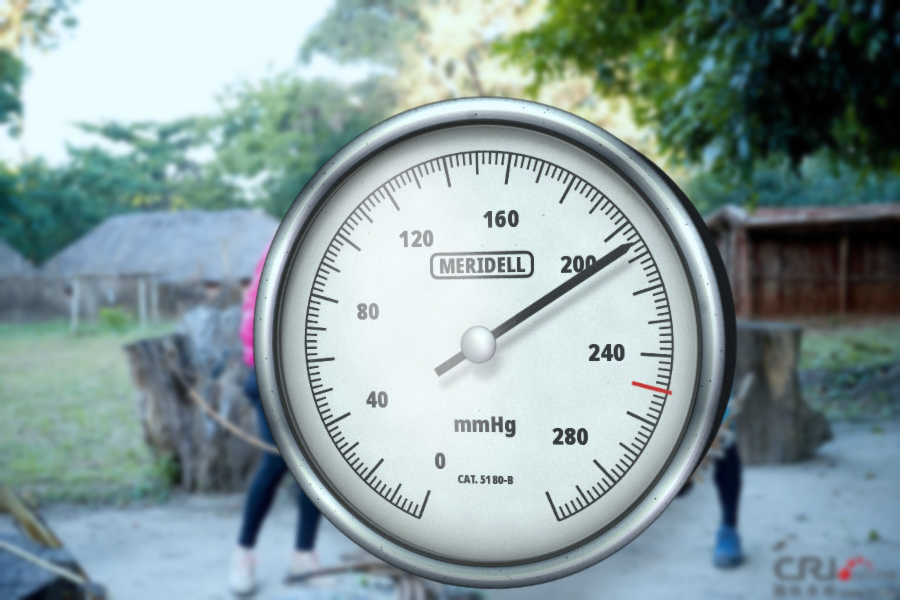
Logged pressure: 206 mmHg
